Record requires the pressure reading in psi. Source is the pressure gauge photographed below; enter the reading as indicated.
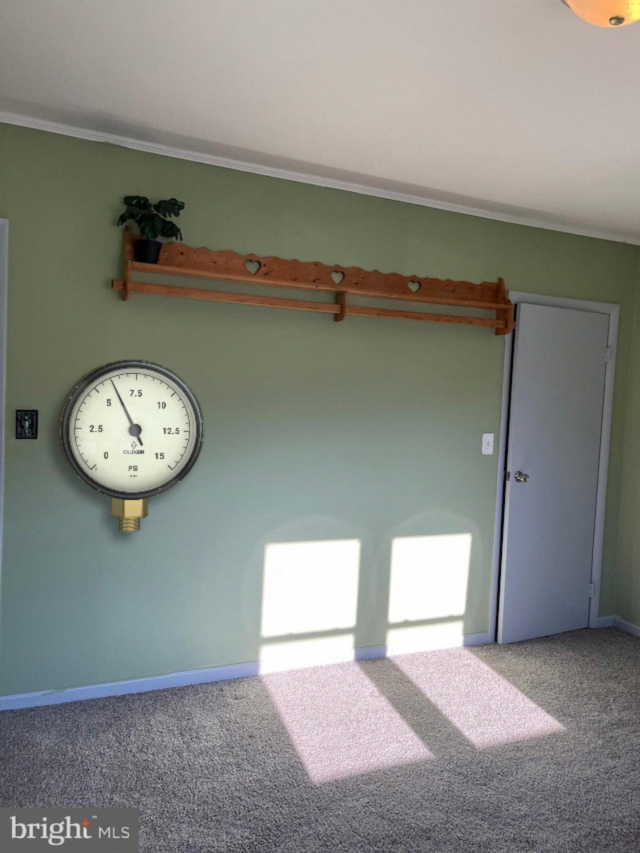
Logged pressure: 6 psi
